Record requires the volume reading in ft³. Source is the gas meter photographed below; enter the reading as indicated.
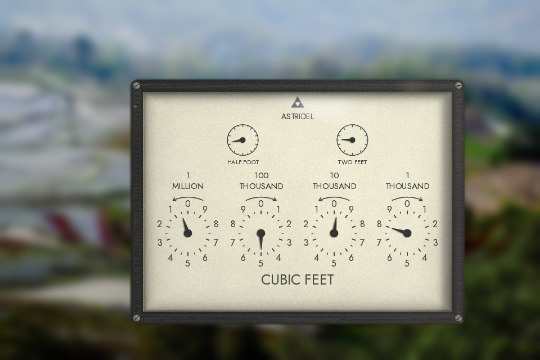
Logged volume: 49800 ft³
